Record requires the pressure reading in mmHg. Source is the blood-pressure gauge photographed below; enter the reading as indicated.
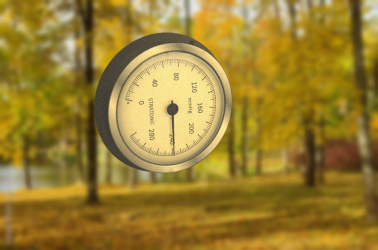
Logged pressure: 240 mmHg
